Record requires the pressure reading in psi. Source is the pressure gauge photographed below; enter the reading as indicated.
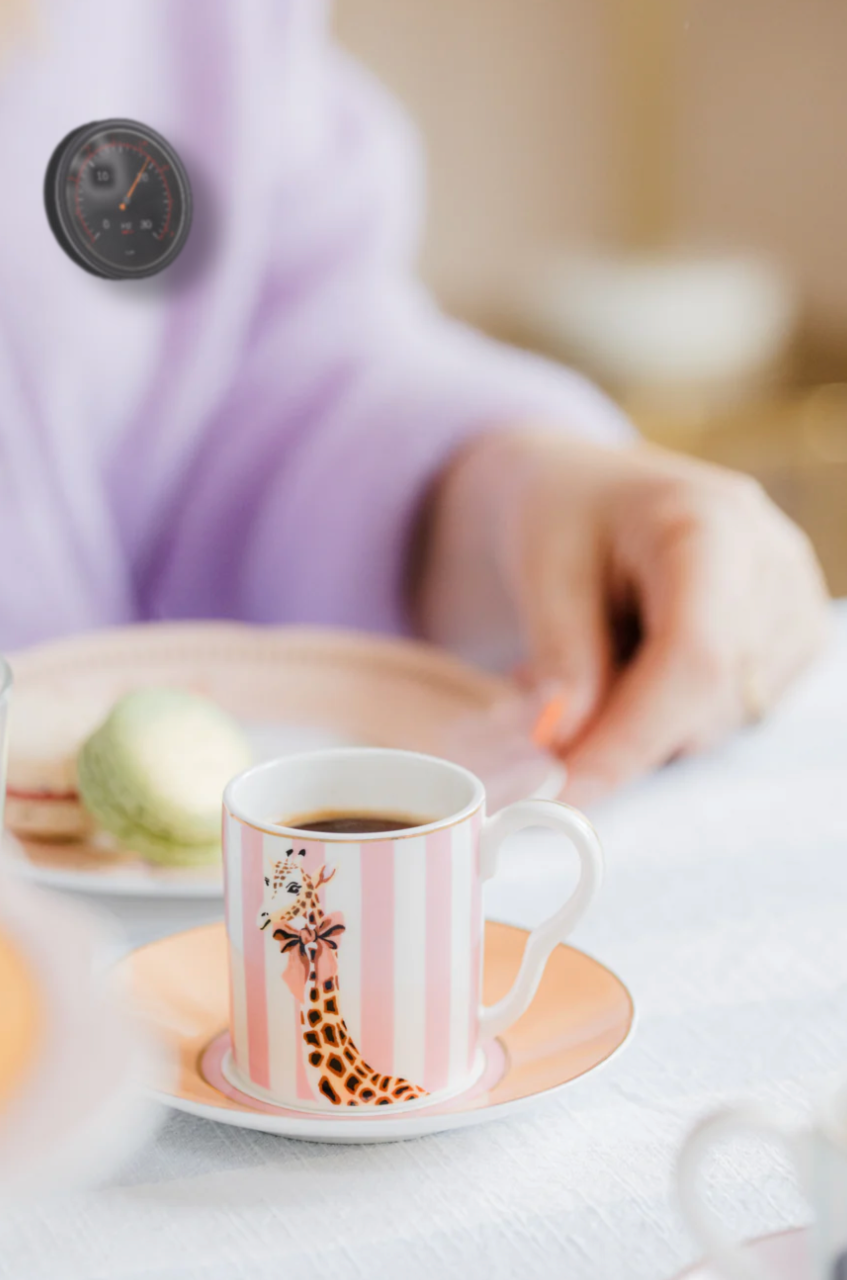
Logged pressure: 19 psi
